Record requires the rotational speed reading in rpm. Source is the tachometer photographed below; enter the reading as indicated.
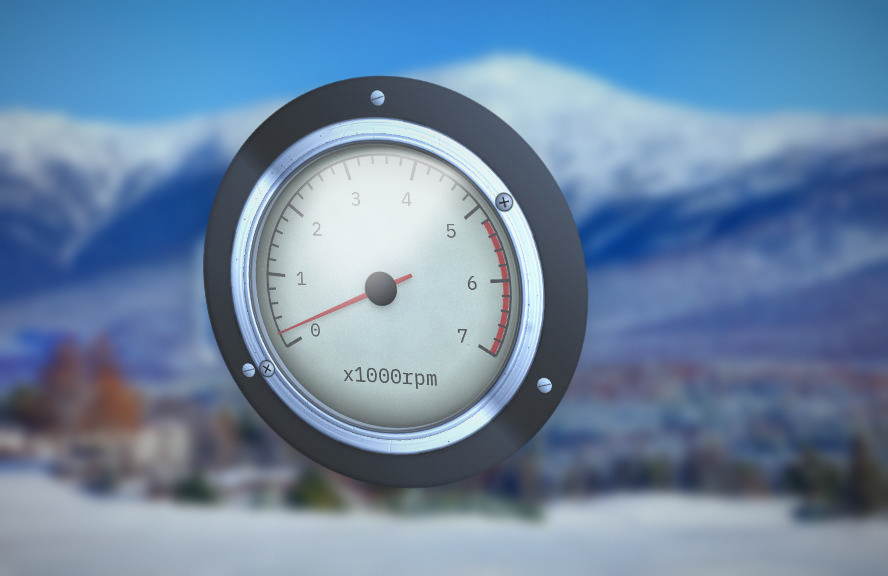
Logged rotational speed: 200 rpm
